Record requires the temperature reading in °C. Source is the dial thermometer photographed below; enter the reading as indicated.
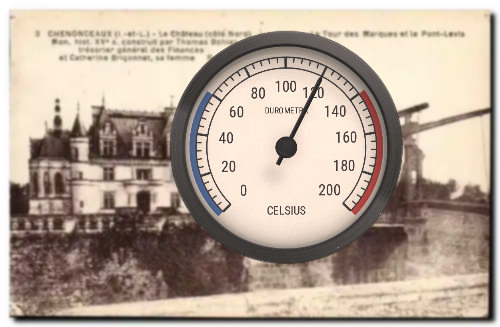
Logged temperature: 120 °C
